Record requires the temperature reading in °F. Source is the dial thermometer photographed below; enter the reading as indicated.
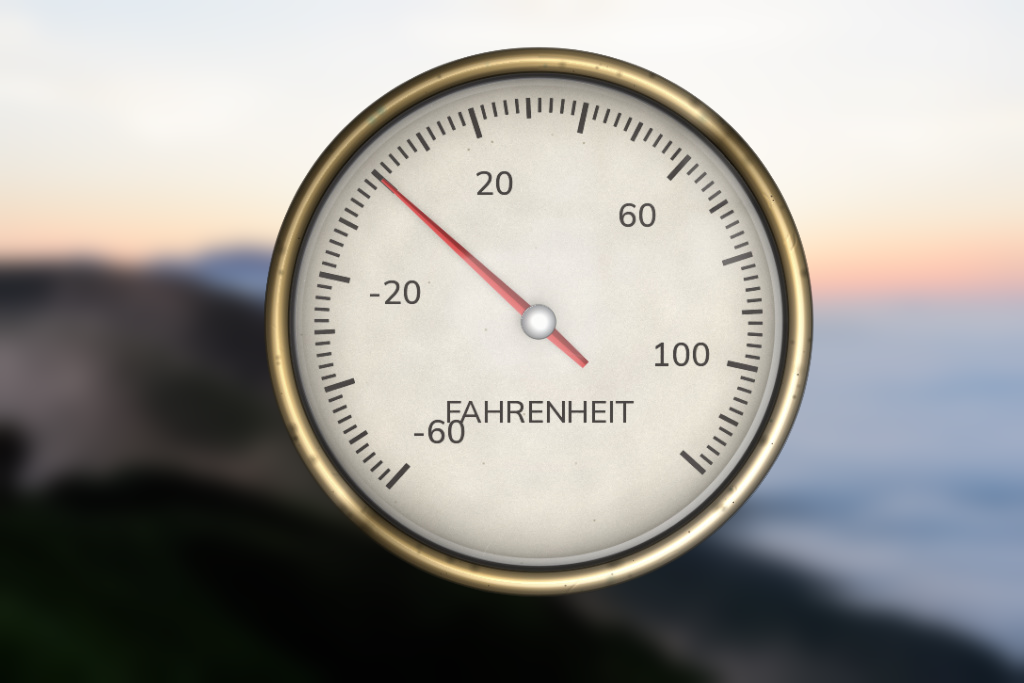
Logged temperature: 0 °F
